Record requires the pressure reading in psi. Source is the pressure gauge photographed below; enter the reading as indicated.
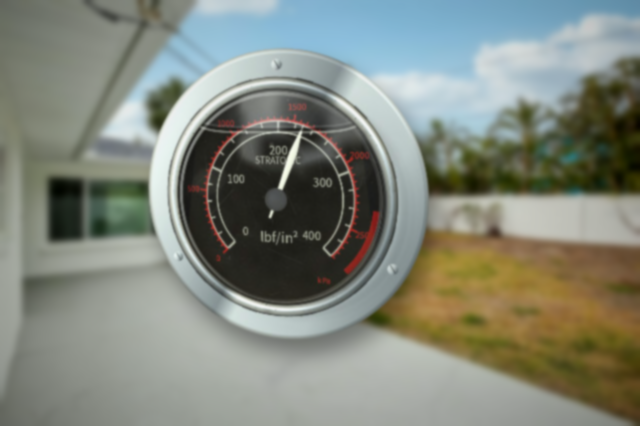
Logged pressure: 230 psi
